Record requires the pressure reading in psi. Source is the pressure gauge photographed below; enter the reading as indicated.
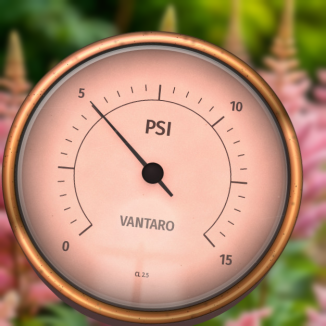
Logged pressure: 5 psi
